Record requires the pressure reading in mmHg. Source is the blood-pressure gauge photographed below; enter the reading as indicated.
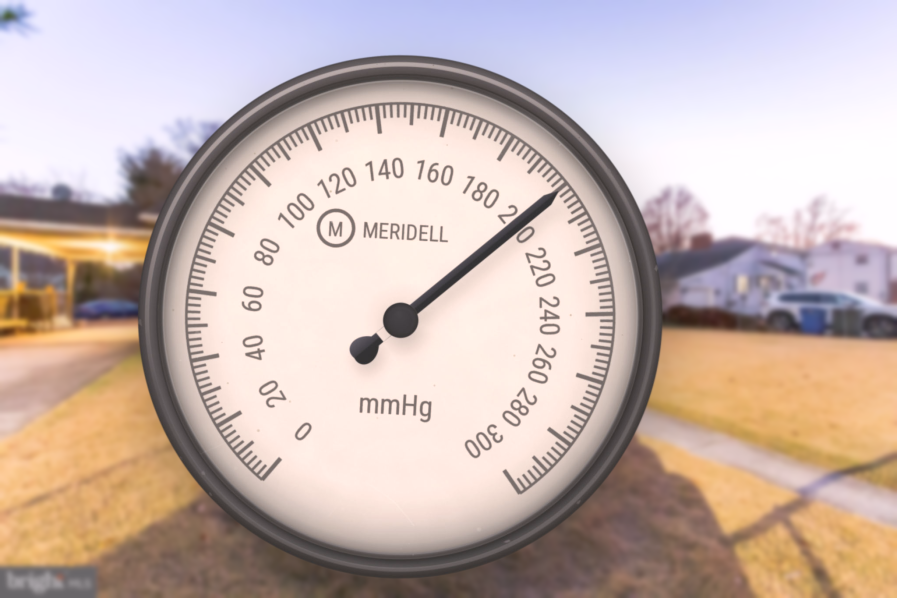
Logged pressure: 200 mmHg
